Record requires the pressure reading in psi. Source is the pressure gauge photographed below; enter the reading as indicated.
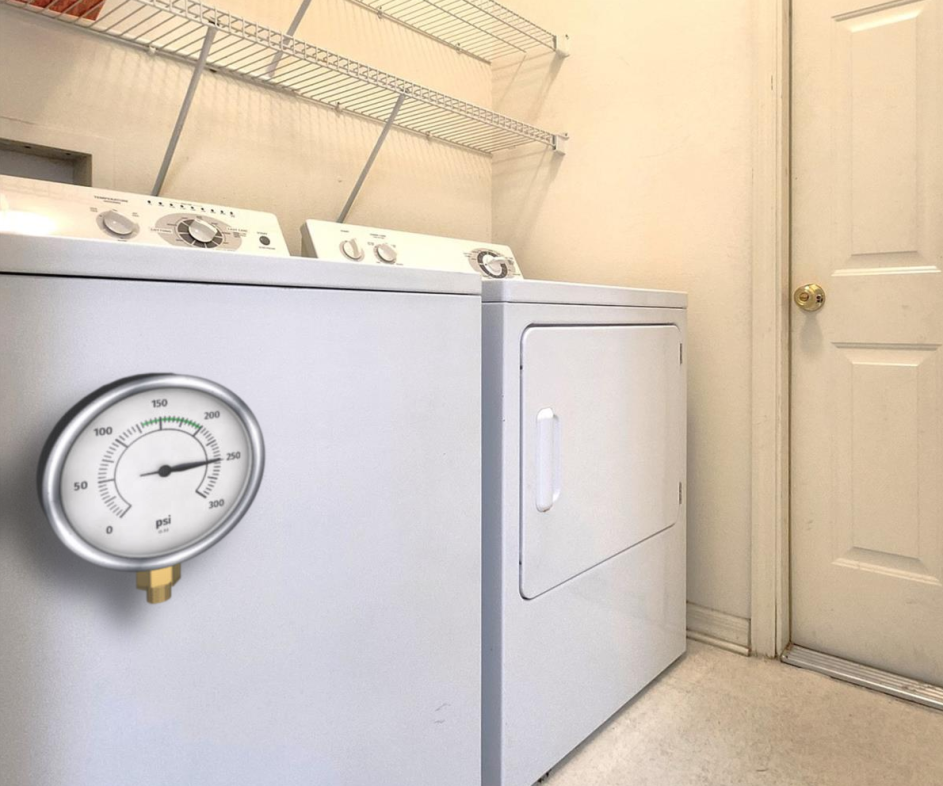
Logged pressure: 250 psi
